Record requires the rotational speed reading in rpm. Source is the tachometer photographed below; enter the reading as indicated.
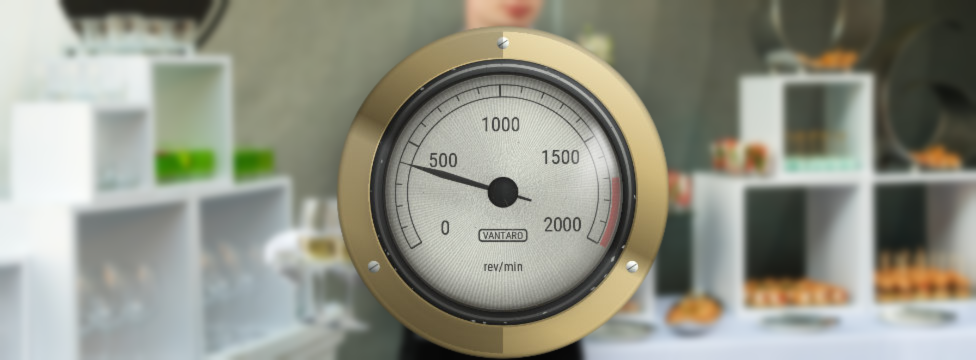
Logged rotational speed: 400 rpm
